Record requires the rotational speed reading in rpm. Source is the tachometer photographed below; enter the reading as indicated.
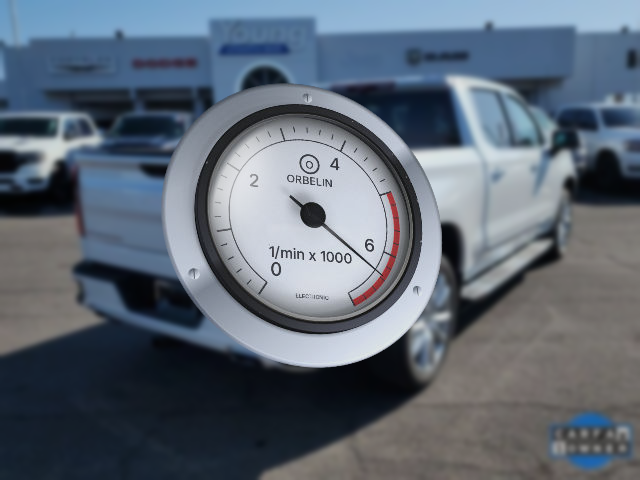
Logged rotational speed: 6400 rpm
